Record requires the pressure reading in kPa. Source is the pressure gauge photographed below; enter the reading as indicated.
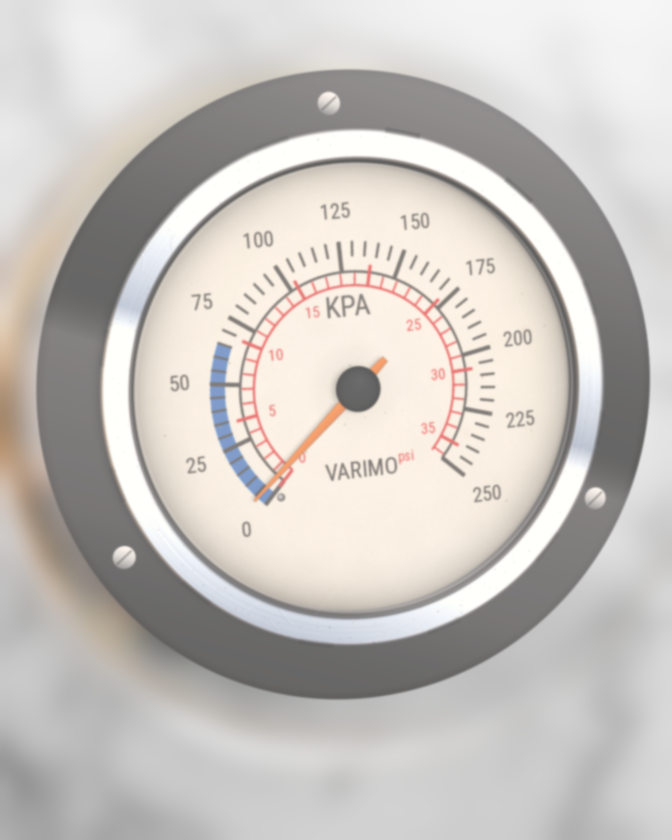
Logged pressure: 5 kPa
